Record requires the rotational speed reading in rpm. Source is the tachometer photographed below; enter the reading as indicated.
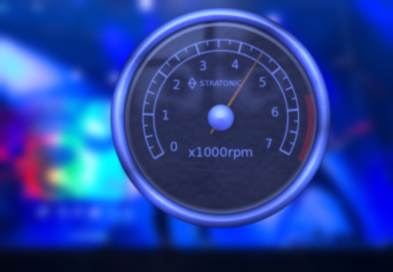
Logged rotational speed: 4500 rpm
